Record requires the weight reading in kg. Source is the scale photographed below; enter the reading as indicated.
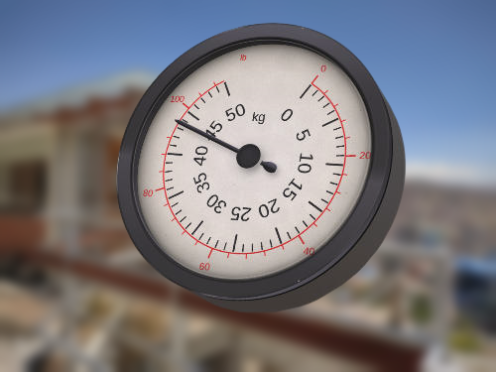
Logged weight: 43.5 kg
